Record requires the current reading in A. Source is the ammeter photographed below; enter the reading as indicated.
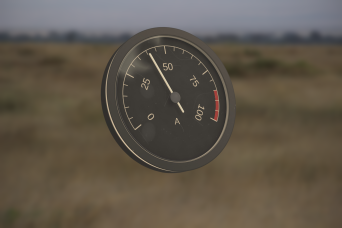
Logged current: 40 A
